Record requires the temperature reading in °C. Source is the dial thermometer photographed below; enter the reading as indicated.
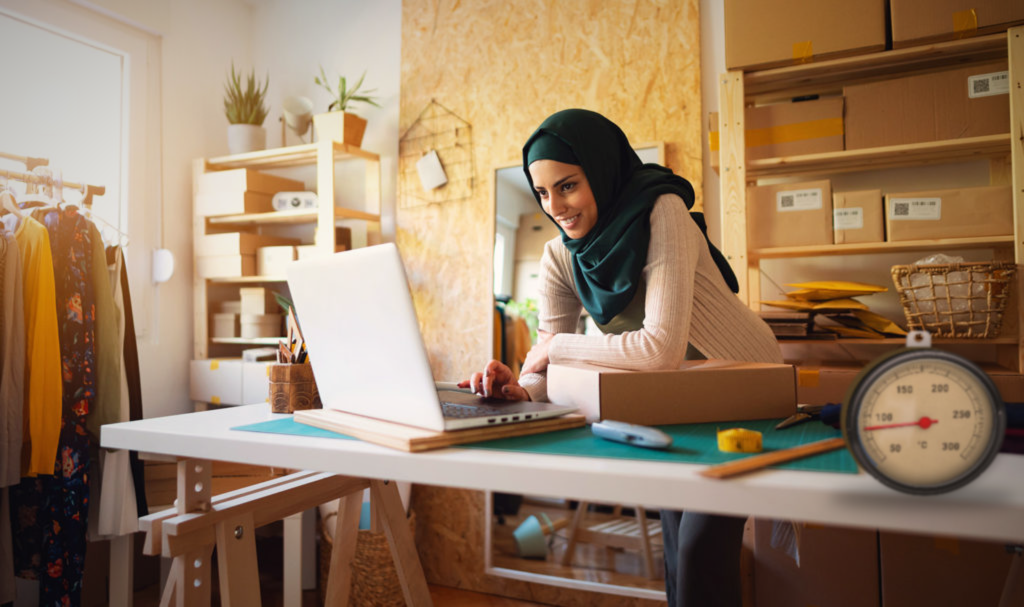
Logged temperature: 87.5 °C
